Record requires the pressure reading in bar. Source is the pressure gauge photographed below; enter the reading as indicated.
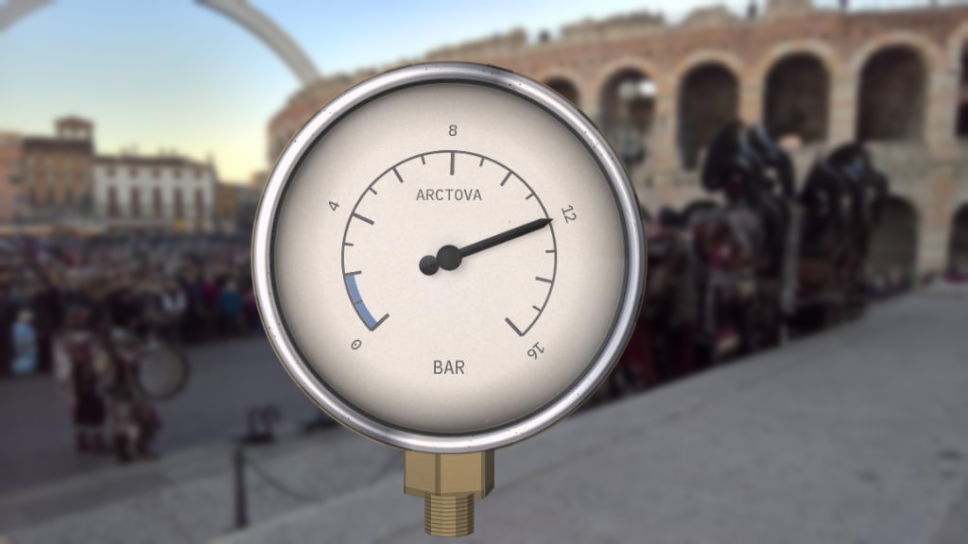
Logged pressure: 12 bar
